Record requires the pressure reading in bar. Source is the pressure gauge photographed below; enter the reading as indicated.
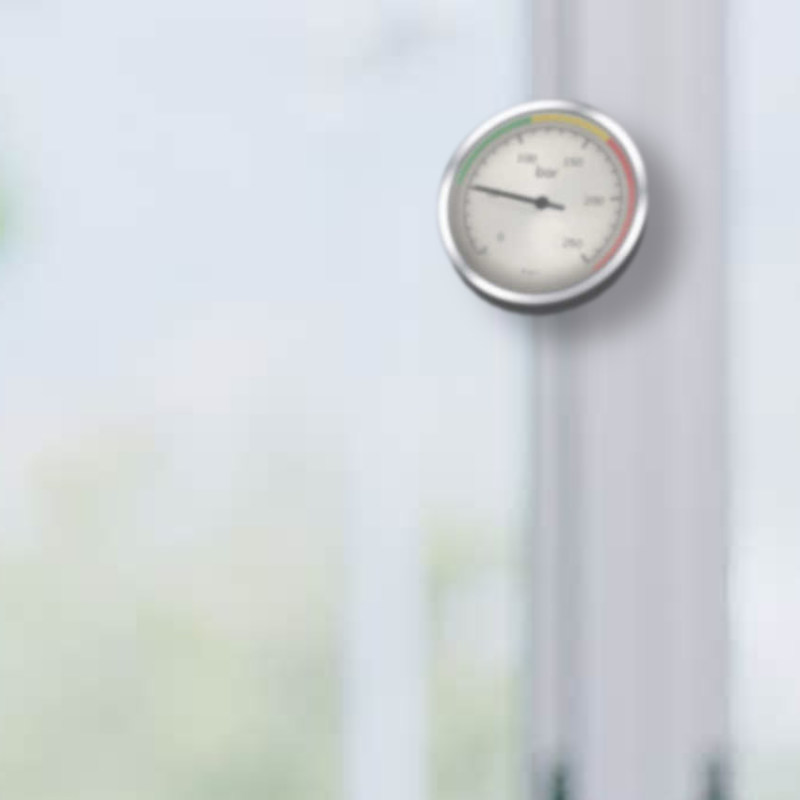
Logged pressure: 50 bar
